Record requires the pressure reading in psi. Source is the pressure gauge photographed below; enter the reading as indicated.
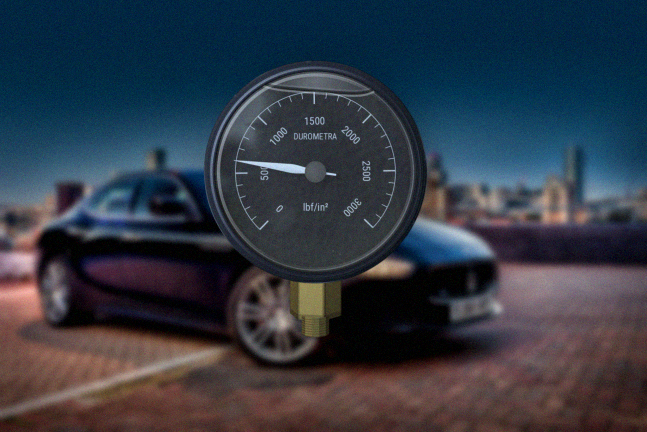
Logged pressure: 600 psi
